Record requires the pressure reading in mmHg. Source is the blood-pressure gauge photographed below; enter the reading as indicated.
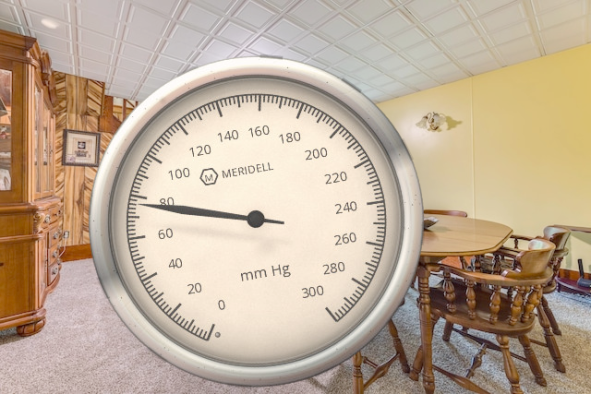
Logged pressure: 76 mmHg
